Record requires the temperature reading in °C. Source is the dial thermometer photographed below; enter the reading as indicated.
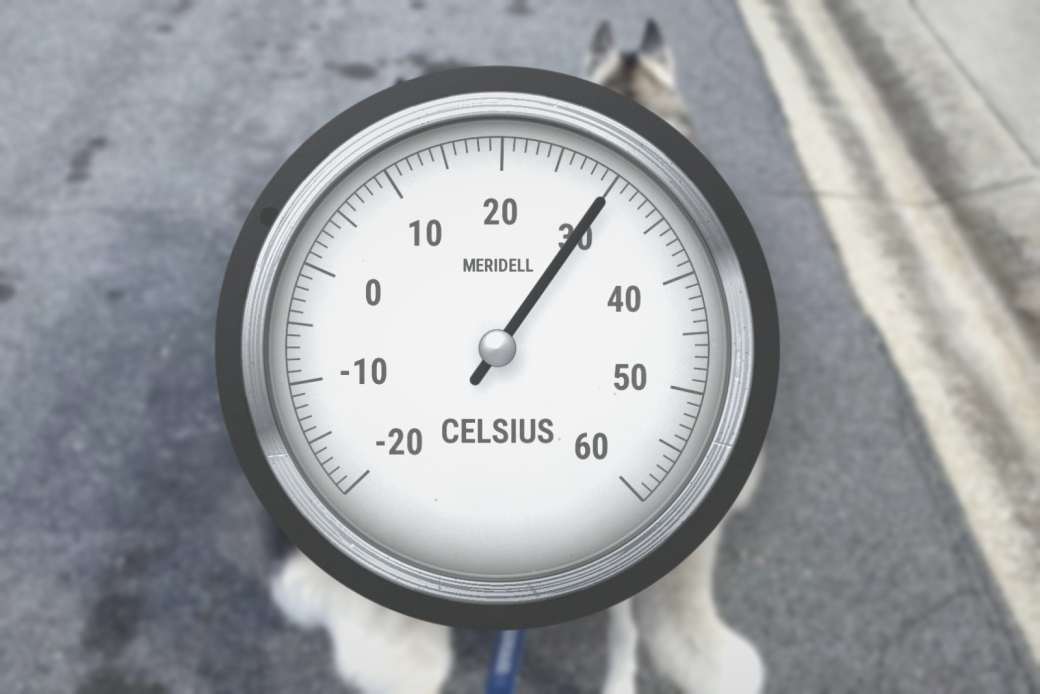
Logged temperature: 30 °C
